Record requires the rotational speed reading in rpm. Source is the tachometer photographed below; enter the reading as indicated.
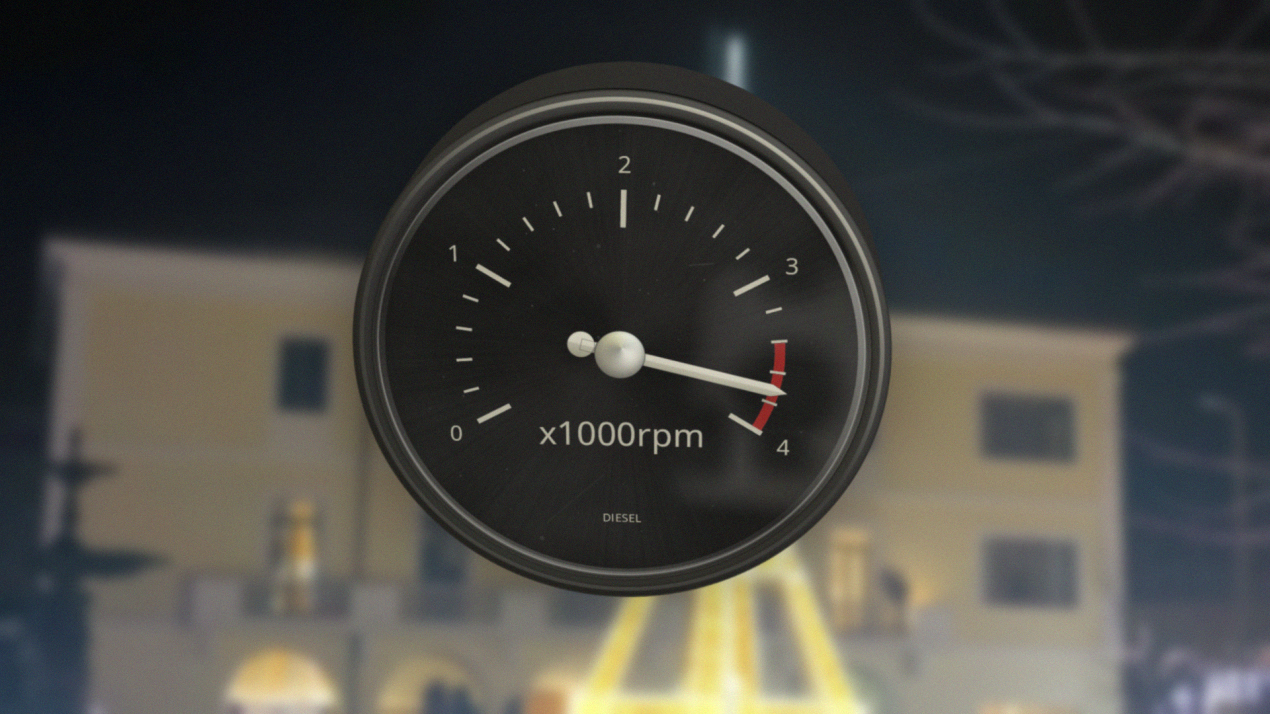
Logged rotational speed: 3700 rpm
